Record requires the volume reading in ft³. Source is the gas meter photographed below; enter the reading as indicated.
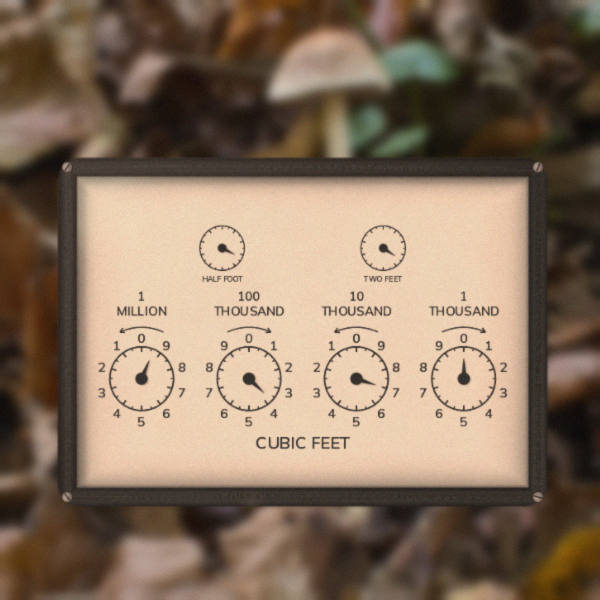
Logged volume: 937000 ft³
